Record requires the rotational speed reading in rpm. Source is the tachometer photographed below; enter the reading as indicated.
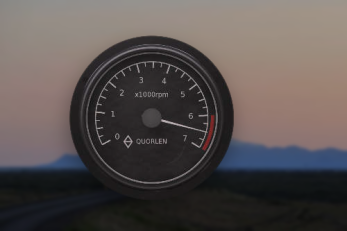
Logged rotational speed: 6500 rpm
